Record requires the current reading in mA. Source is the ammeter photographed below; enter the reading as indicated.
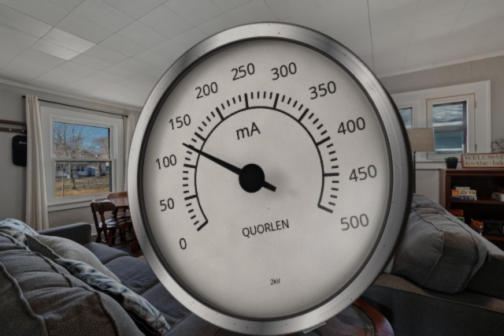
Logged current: 130 mA
